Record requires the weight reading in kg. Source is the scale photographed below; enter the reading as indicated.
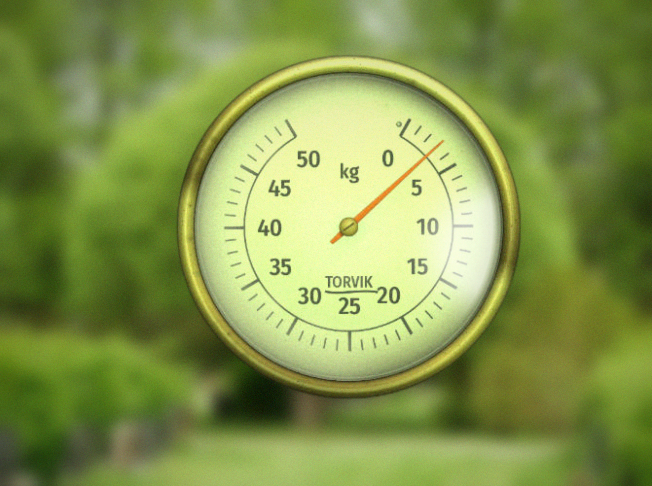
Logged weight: 3 kg
